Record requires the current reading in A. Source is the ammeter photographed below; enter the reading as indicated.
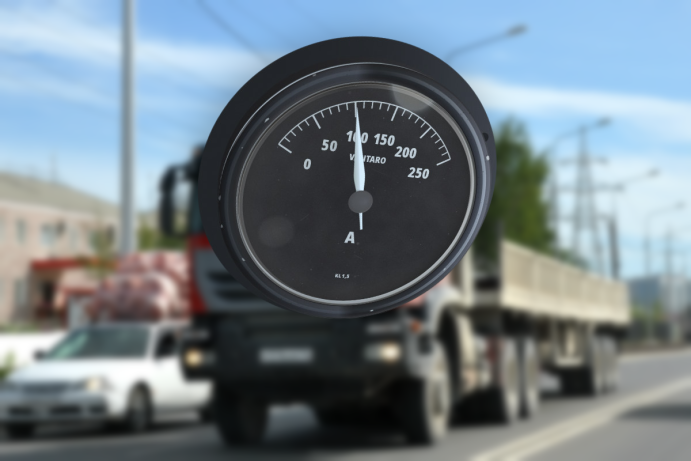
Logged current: 100 A
